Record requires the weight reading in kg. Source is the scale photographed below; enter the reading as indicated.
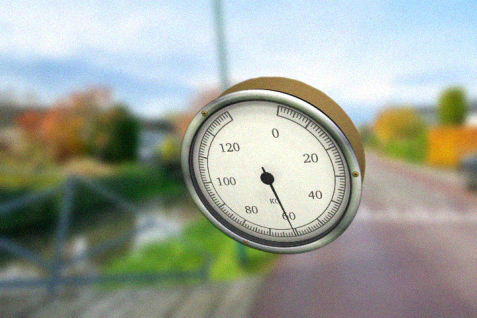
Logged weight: 60 kg
